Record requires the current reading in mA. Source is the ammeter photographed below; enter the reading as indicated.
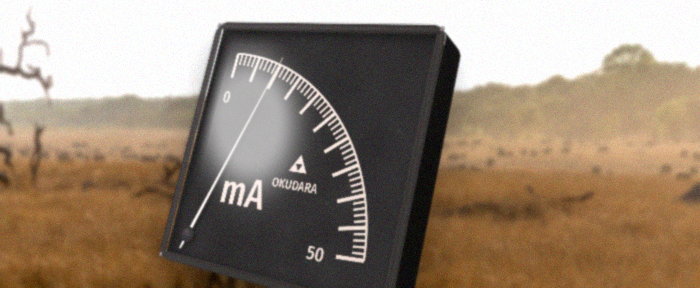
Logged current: 10 mA
